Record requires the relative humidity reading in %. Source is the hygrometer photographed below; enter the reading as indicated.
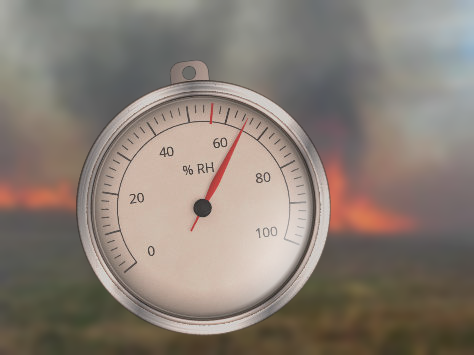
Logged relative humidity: 65 %
